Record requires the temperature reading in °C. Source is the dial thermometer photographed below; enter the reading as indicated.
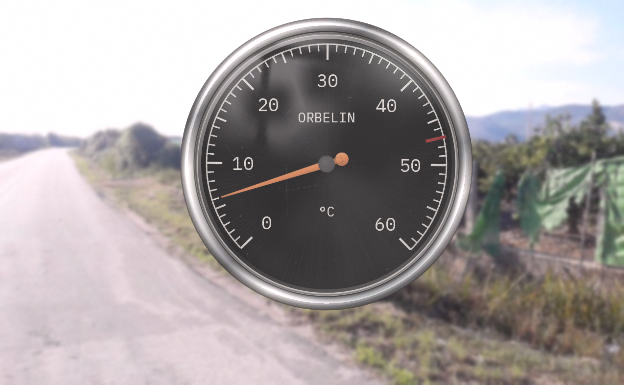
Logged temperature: 6 °C
